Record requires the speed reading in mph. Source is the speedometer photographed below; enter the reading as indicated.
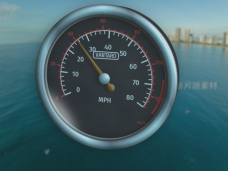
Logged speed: 26 mph
